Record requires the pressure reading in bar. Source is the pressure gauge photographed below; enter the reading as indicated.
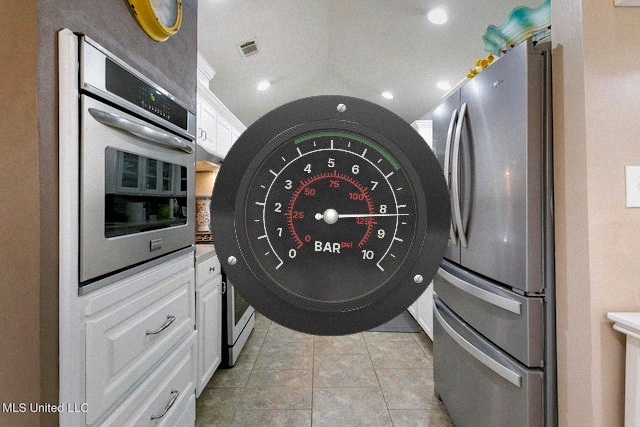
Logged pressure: 8.25 bar
